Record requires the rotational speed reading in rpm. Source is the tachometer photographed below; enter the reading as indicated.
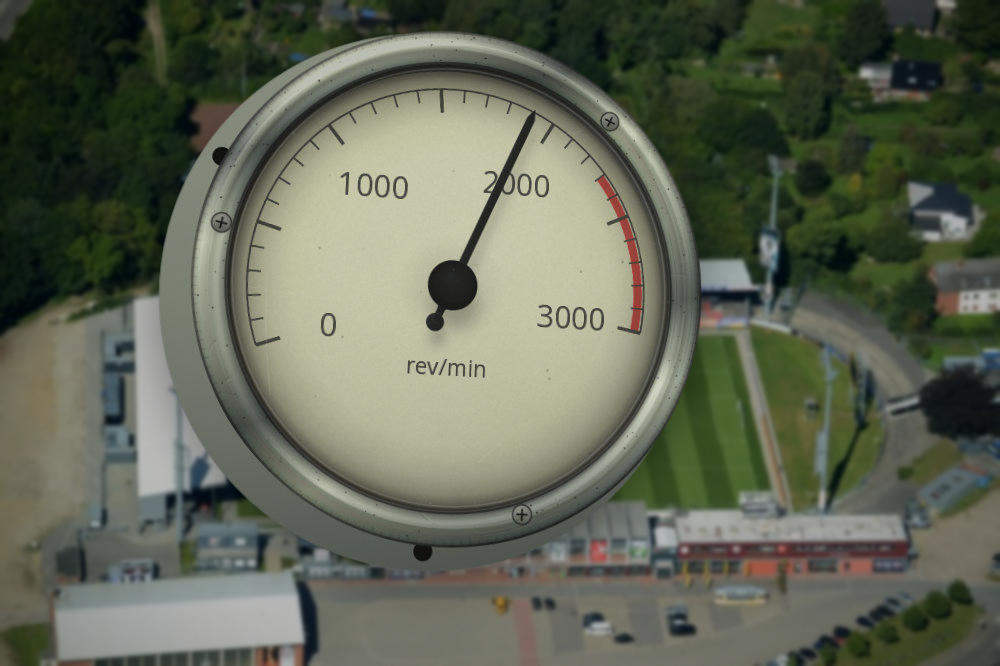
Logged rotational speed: 1900 rpm
